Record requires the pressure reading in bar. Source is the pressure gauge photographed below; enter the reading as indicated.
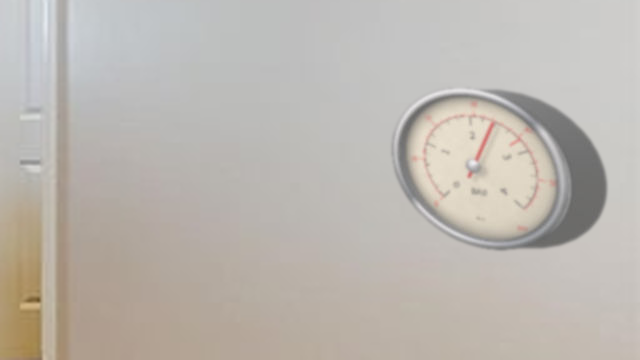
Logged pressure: 2.4 bar
